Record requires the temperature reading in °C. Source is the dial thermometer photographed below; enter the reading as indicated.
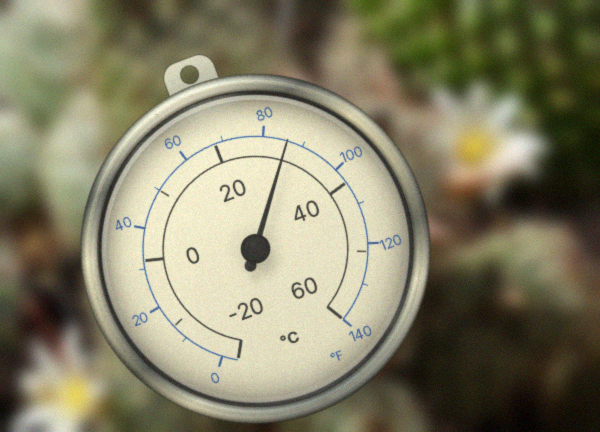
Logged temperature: 30 °C
